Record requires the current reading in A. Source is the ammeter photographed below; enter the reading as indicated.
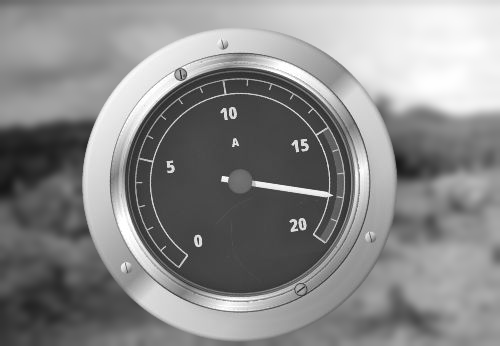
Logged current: 18 A
